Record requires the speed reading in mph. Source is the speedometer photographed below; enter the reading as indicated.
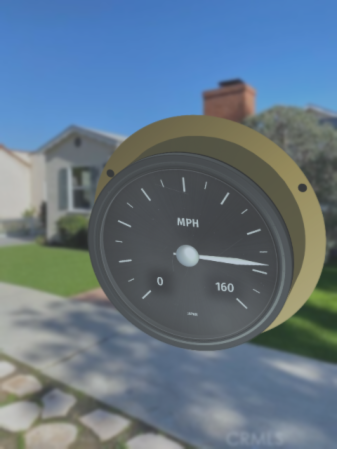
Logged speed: 135 mph
